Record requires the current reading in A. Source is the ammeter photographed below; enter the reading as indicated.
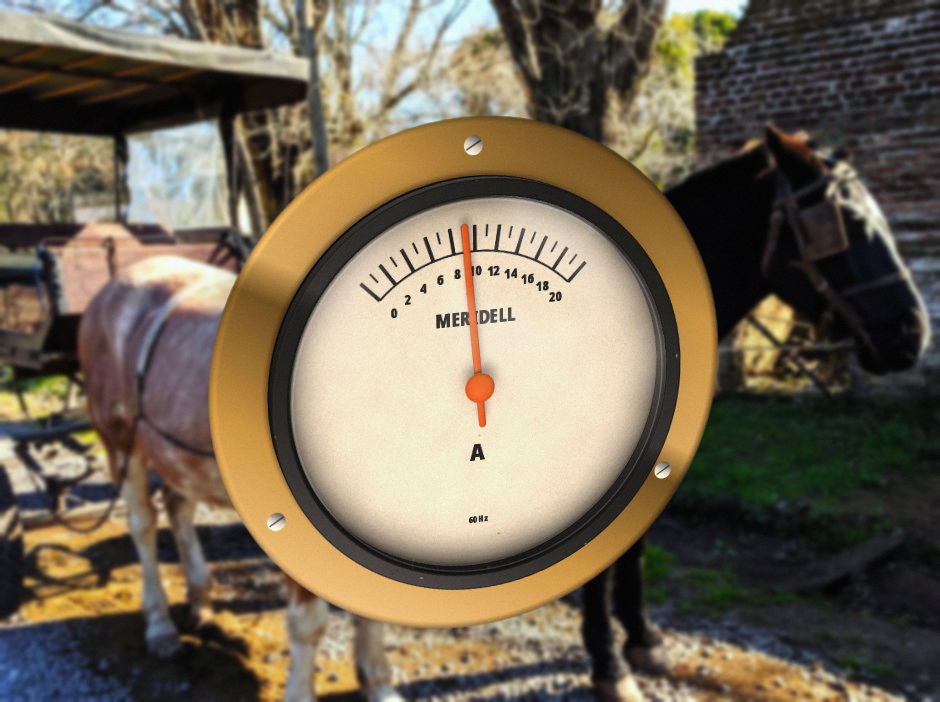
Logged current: 9 A
